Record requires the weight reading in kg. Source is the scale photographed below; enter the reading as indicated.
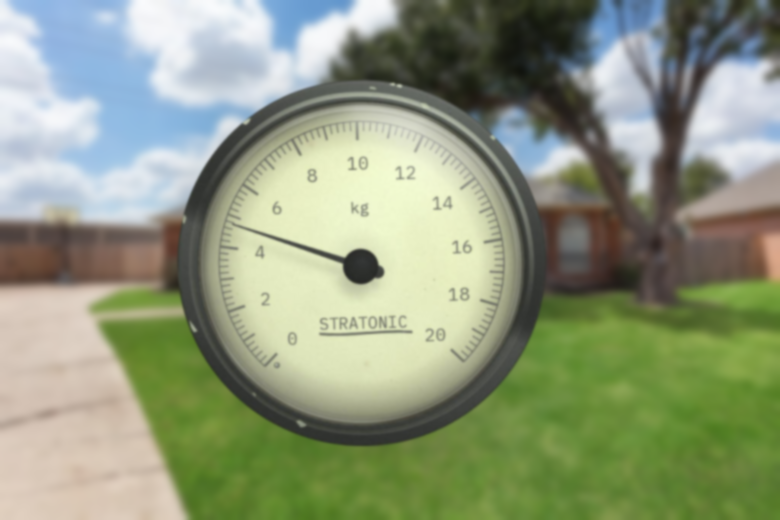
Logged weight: 4.8 kg
